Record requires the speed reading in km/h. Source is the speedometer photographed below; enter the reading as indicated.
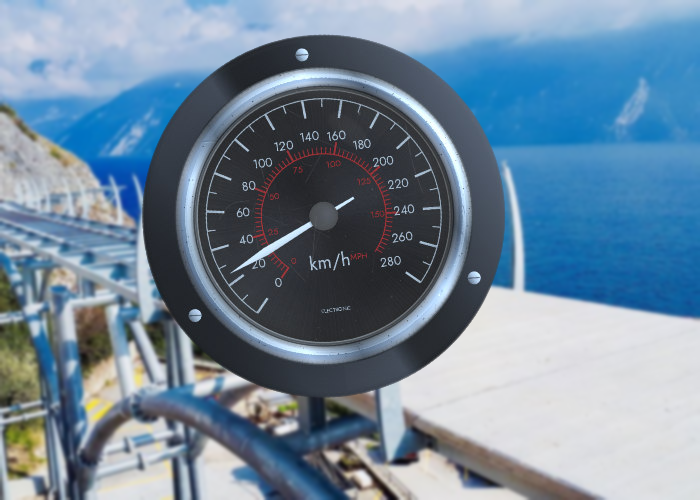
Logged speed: 25 km/h
